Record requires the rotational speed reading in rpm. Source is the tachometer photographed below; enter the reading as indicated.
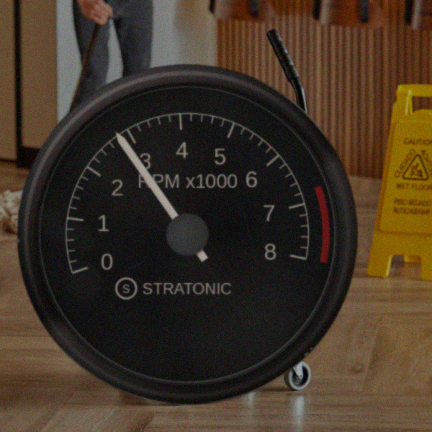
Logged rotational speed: 2800 rpm
